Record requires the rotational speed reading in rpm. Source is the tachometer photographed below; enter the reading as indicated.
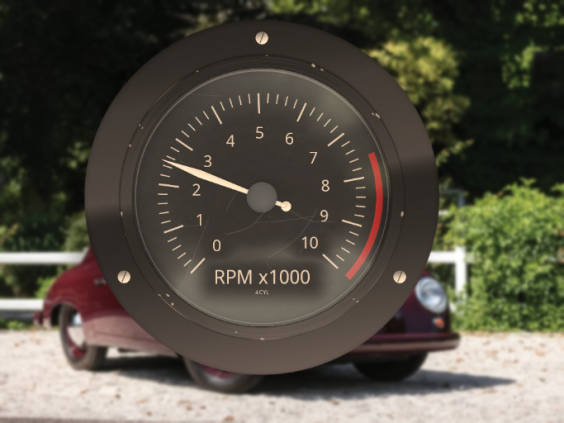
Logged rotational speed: 2500 rpm
